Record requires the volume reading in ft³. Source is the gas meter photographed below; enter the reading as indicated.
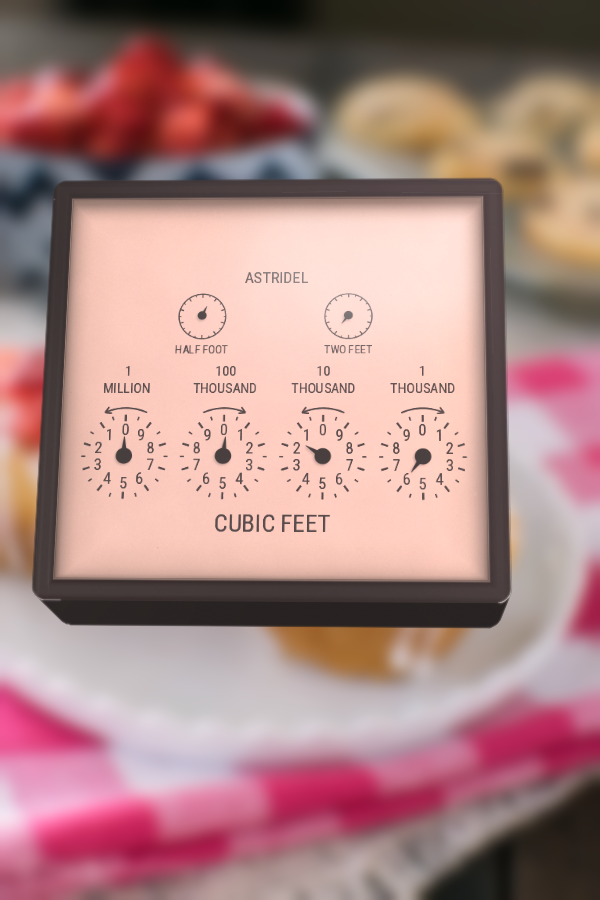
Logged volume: 1600 ft³
